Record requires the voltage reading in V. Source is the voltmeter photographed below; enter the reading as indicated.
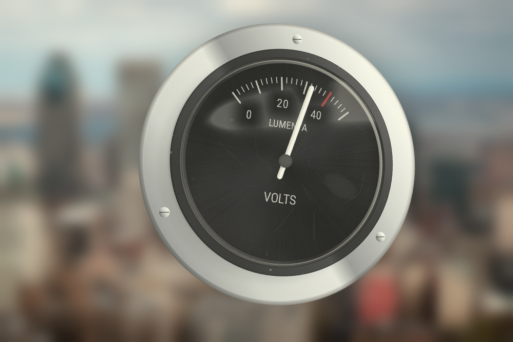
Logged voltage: 32 V
